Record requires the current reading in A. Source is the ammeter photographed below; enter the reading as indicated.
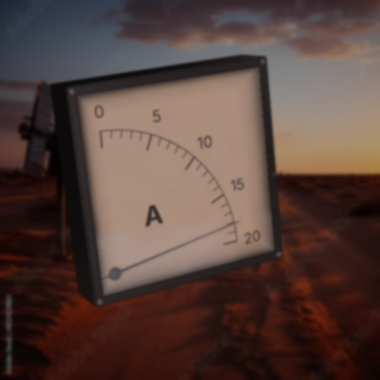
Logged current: 18 A
